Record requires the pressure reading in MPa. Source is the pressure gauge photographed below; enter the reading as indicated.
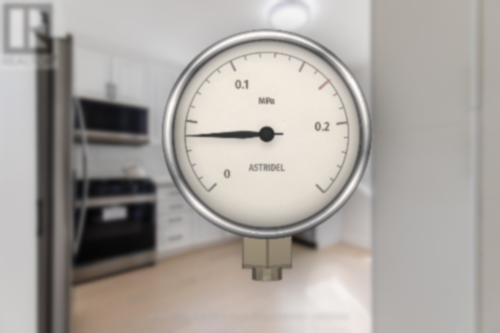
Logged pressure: 0.04 MPa
